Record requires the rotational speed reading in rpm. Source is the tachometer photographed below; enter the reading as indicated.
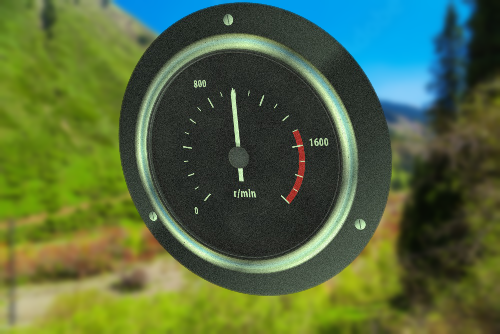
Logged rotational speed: 1000 rpm
